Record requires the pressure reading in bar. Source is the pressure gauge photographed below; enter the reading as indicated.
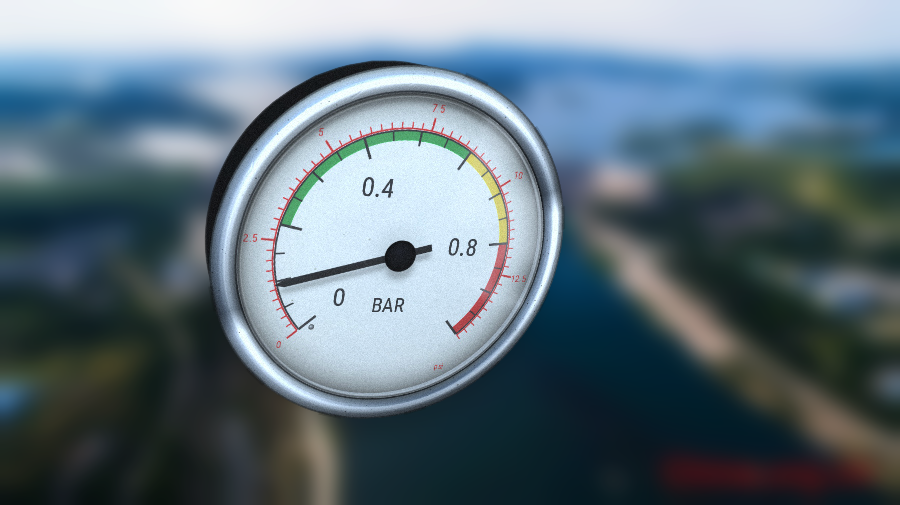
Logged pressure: 0.1 bar
